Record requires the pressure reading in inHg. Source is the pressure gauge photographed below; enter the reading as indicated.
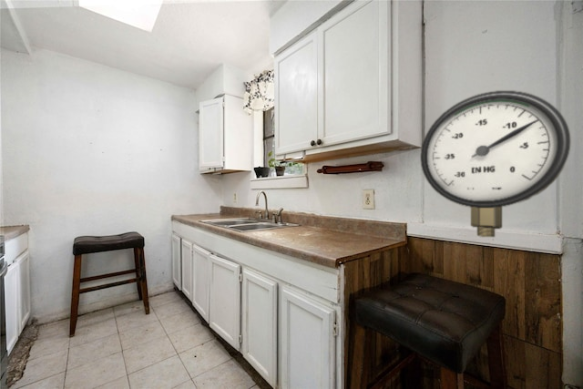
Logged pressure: -8 inHg
